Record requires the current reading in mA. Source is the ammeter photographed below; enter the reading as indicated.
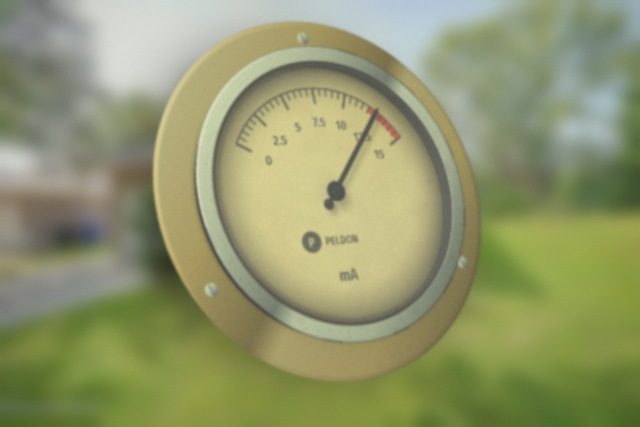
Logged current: 12.5 mA
